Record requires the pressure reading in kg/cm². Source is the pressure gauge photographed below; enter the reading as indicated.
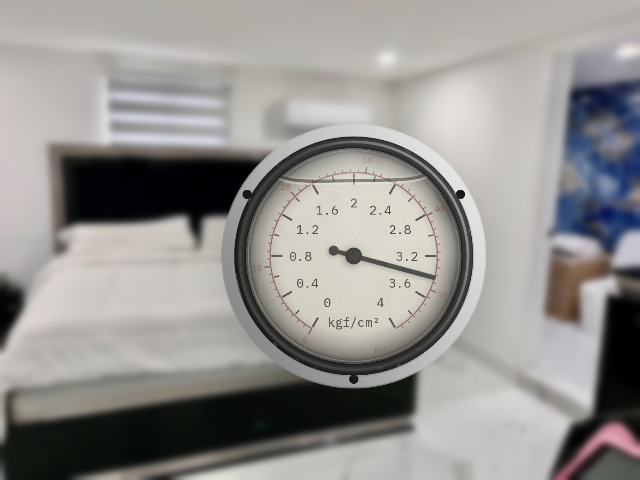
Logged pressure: 3.4 kg/cm²
